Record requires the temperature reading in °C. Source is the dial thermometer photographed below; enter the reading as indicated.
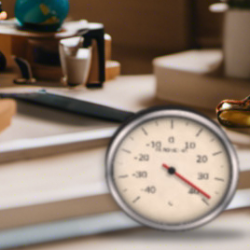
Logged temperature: 37.5 °C
